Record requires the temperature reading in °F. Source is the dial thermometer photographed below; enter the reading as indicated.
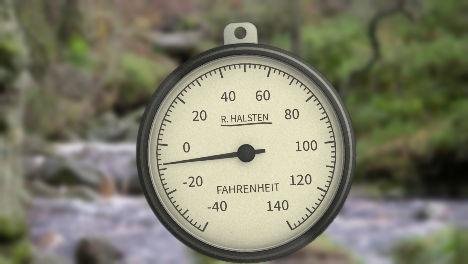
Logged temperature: -8 °F
